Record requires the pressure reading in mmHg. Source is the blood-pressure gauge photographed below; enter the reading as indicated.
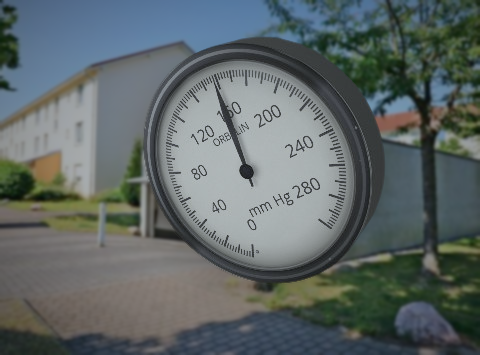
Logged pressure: 160 mmHg
